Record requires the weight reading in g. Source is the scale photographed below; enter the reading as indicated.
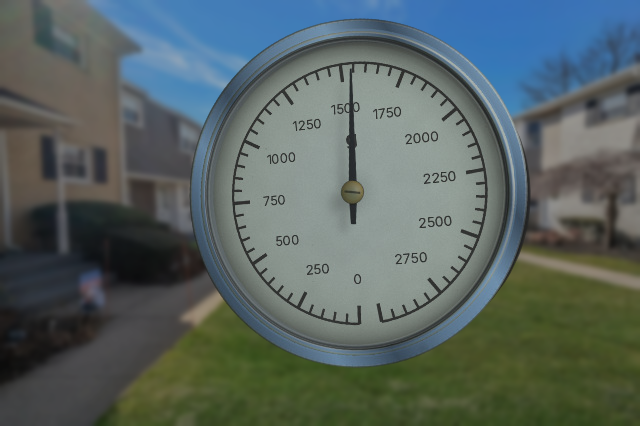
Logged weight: 1550 g
